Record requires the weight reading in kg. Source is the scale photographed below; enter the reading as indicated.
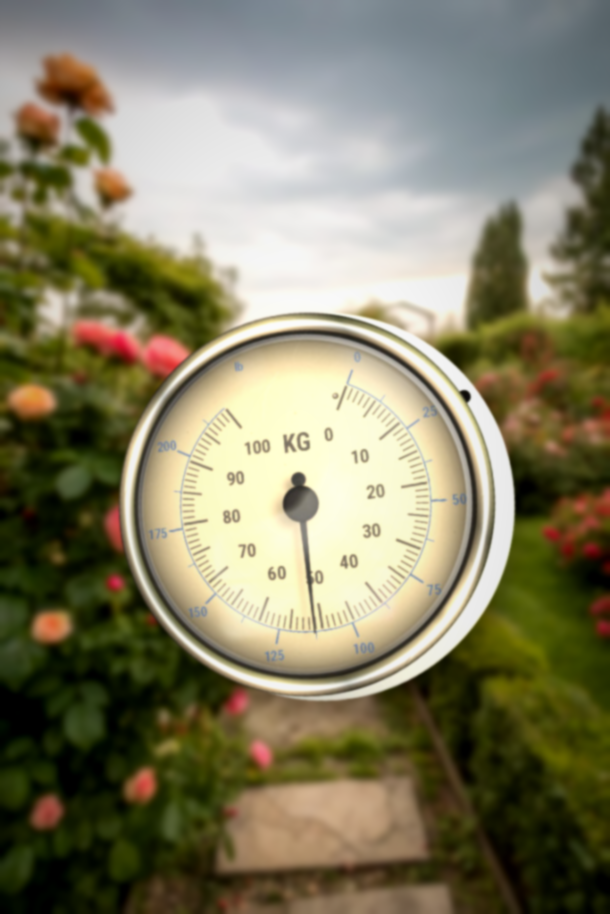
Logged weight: 51 kg
